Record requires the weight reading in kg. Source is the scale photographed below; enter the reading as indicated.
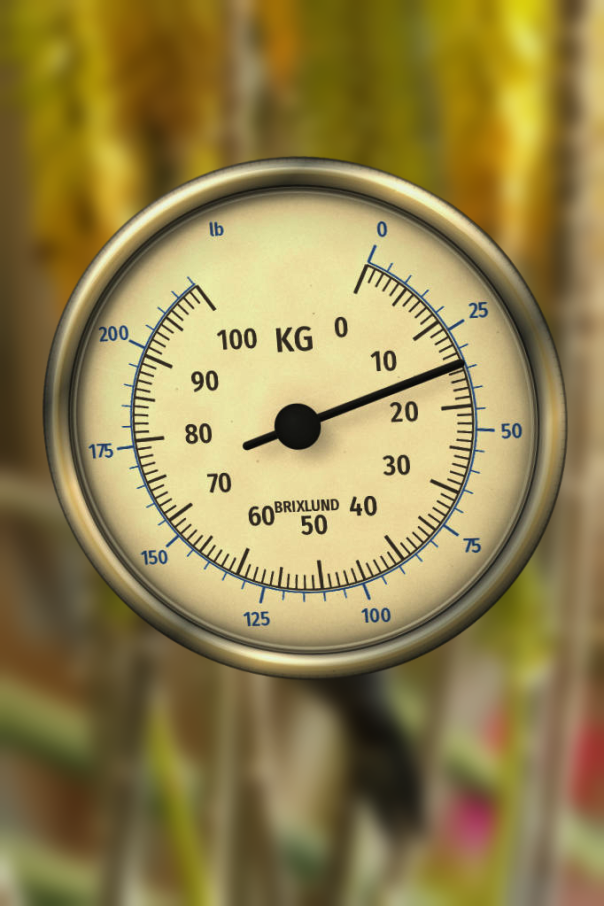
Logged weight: 15 kg
